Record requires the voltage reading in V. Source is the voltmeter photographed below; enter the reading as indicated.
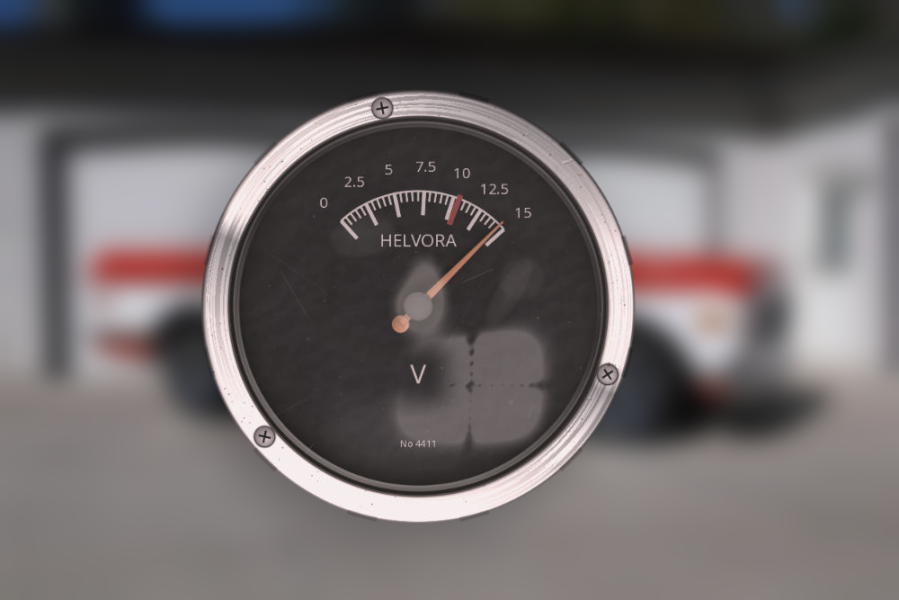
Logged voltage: 14.5 V
